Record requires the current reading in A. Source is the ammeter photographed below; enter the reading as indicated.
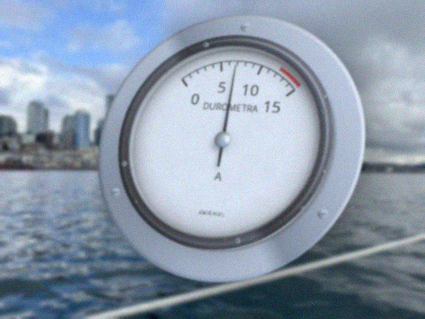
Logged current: 7 A
